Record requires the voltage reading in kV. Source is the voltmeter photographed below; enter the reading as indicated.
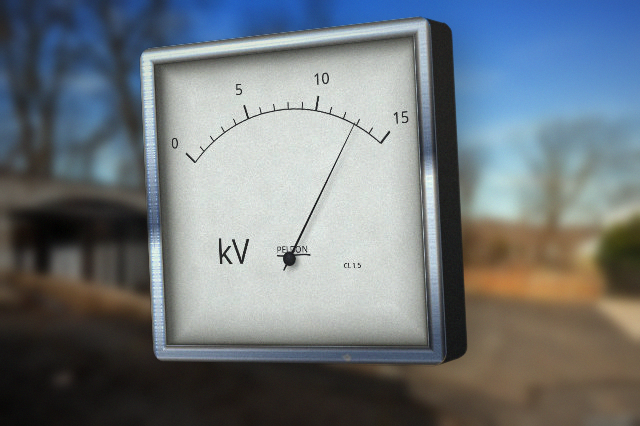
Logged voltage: 13 kV
